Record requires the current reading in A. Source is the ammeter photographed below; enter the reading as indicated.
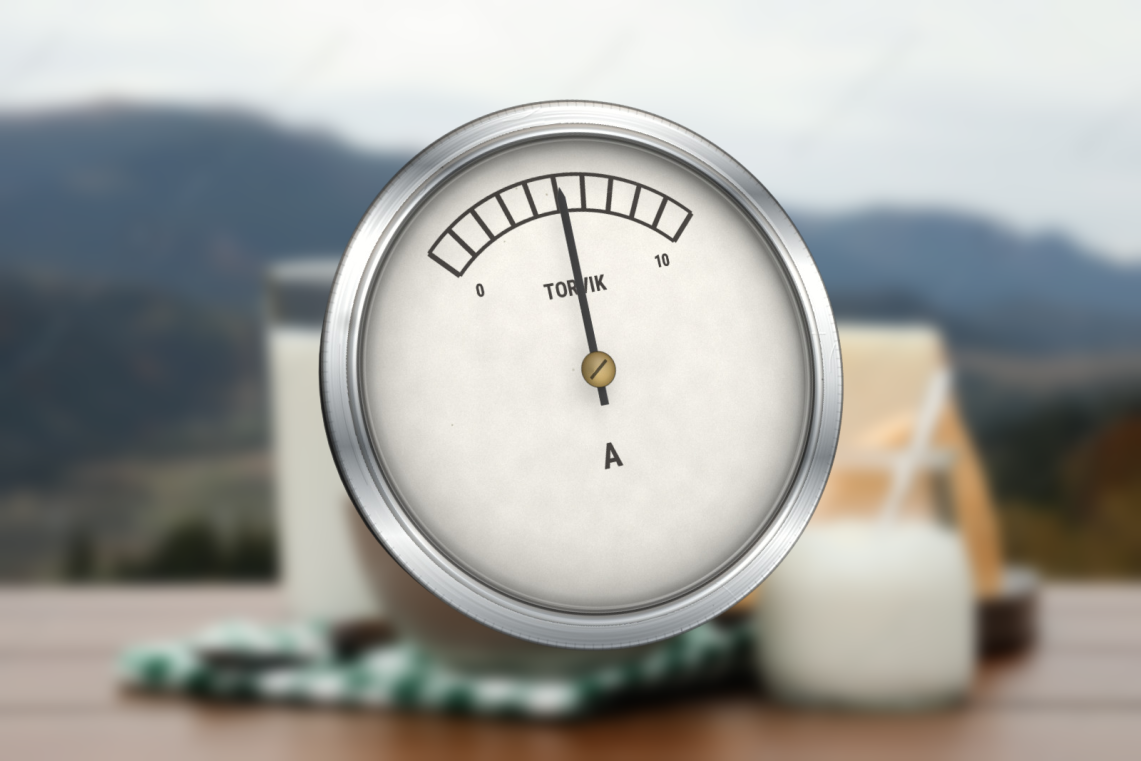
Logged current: 5 A
